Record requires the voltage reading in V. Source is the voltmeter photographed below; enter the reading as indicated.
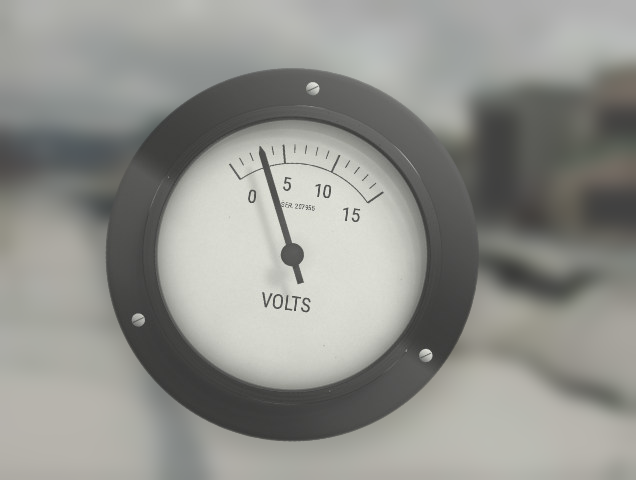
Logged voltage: 3 V
